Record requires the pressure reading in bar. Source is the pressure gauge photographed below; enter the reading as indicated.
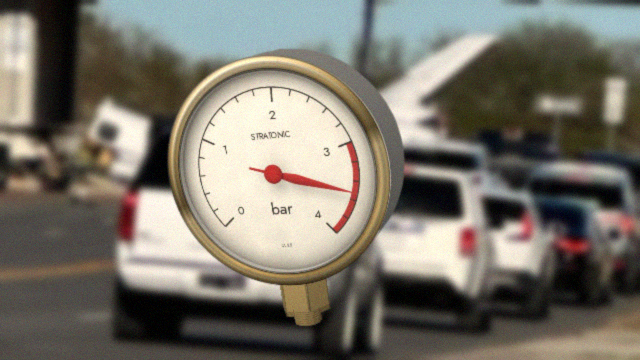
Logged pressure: 3.5 bar
